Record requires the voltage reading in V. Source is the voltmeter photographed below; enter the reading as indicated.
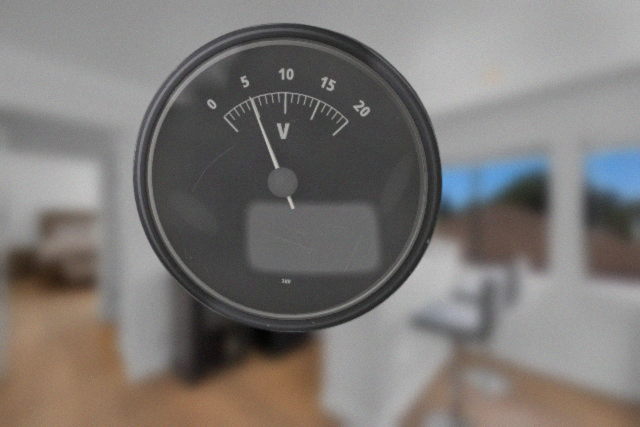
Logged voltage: 5 V
